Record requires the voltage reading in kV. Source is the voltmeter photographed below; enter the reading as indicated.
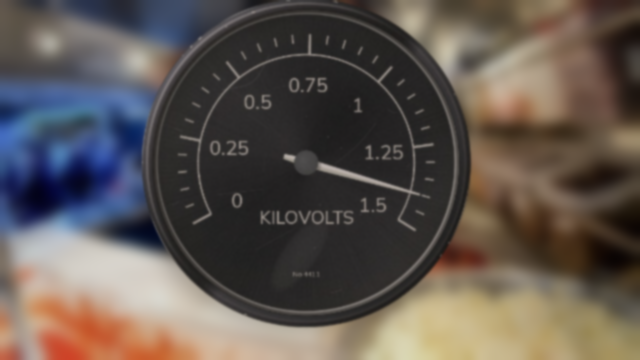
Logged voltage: 1.4 kV
